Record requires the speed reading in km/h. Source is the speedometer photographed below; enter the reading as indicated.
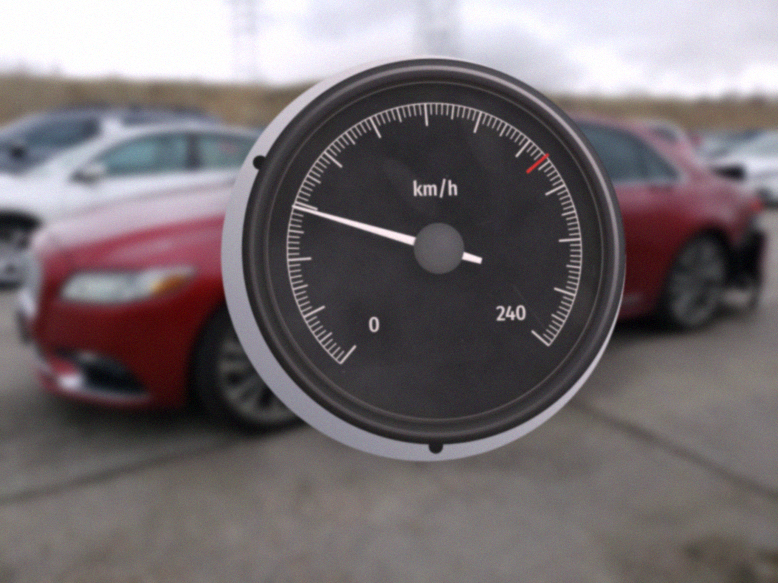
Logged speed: 58 km/h
